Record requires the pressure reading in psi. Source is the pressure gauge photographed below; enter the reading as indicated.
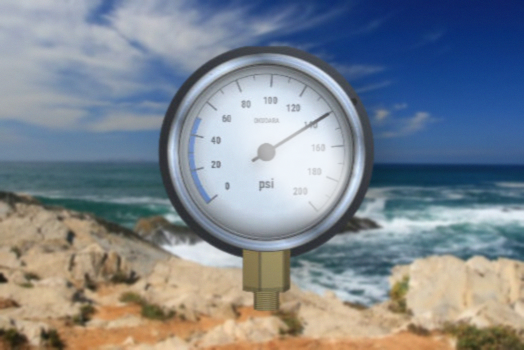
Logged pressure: 140 psi
